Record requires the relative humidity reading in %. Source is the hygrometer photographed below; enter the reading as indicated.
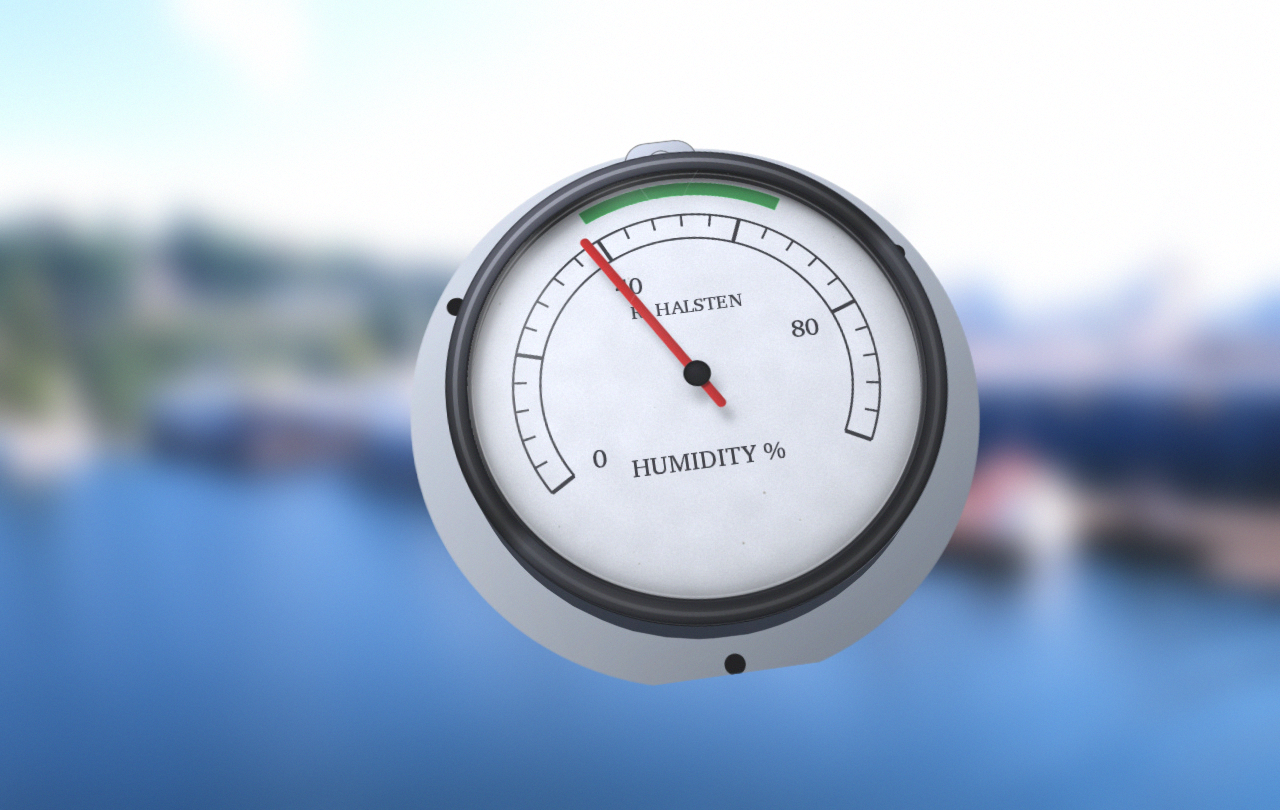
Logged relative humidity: 38 %
